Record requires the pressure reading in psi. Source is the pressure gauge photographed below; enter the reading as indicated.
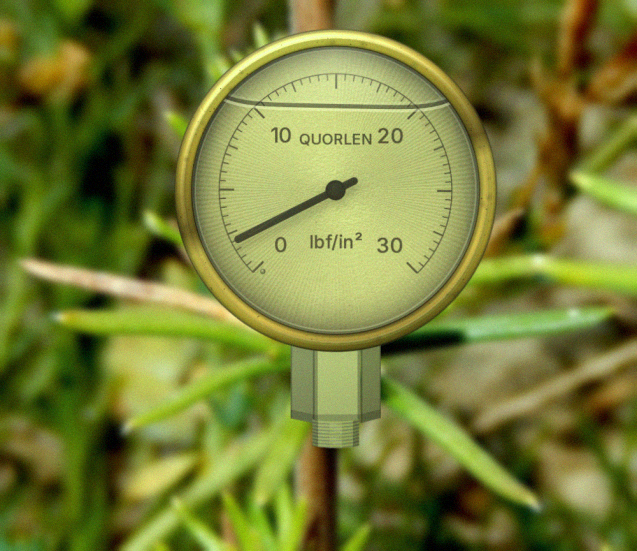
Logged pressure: 2 psi
